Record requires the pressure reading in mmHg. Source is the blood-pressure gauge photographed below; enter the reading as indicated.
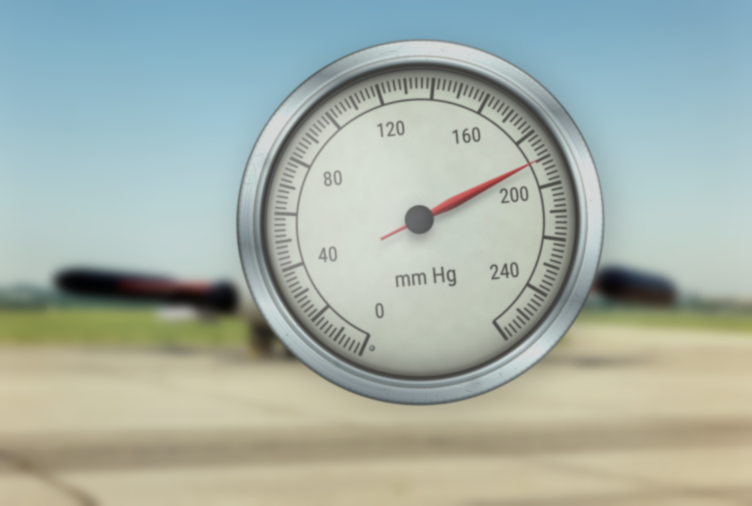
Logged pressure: 190 mmHg
